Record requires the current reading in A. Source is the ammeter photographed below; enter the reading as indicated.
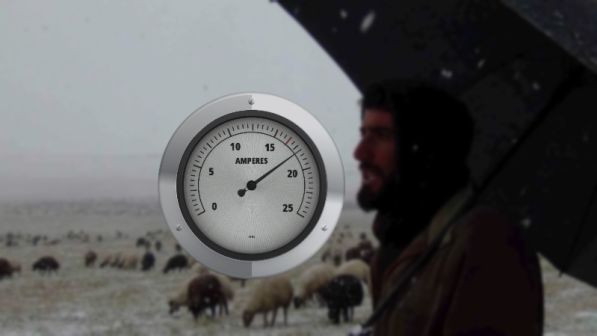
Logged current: 18 A
